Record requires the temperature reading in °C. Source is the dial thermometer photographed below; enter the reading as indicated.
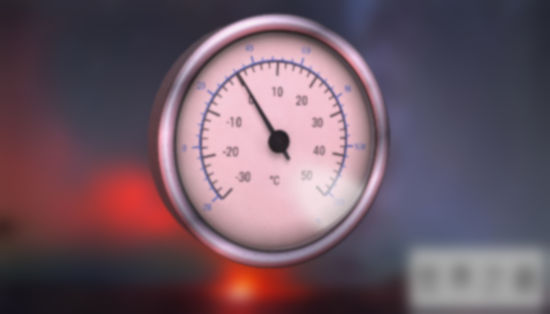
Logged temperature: 0 °C
